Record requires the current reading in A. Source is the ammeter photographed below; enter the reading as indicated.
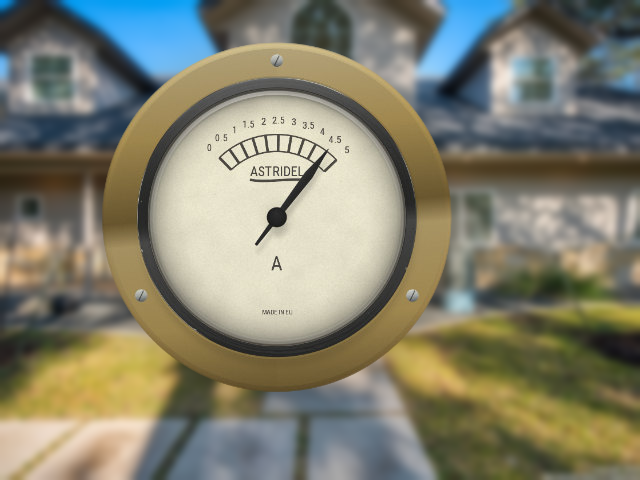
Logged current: 4.5 A
